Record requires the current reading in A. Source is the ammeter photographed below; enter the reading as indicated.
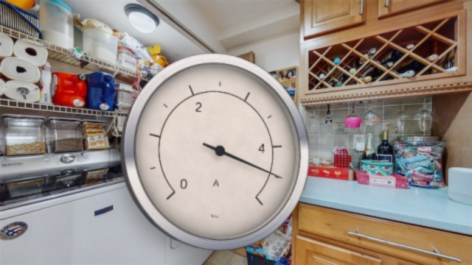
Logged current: 4.5 A
